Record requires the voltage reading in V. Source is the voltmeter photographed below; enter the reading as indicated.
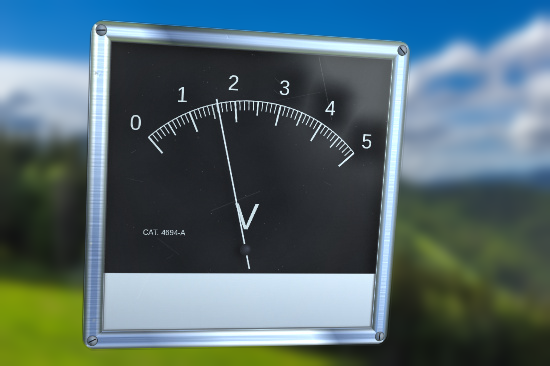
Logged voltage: 1.6 V
